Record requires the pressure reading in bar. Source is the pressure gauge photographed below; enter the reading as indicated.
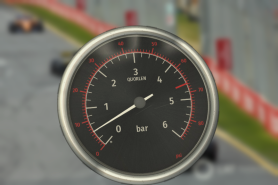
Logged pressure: 0.4 bar
